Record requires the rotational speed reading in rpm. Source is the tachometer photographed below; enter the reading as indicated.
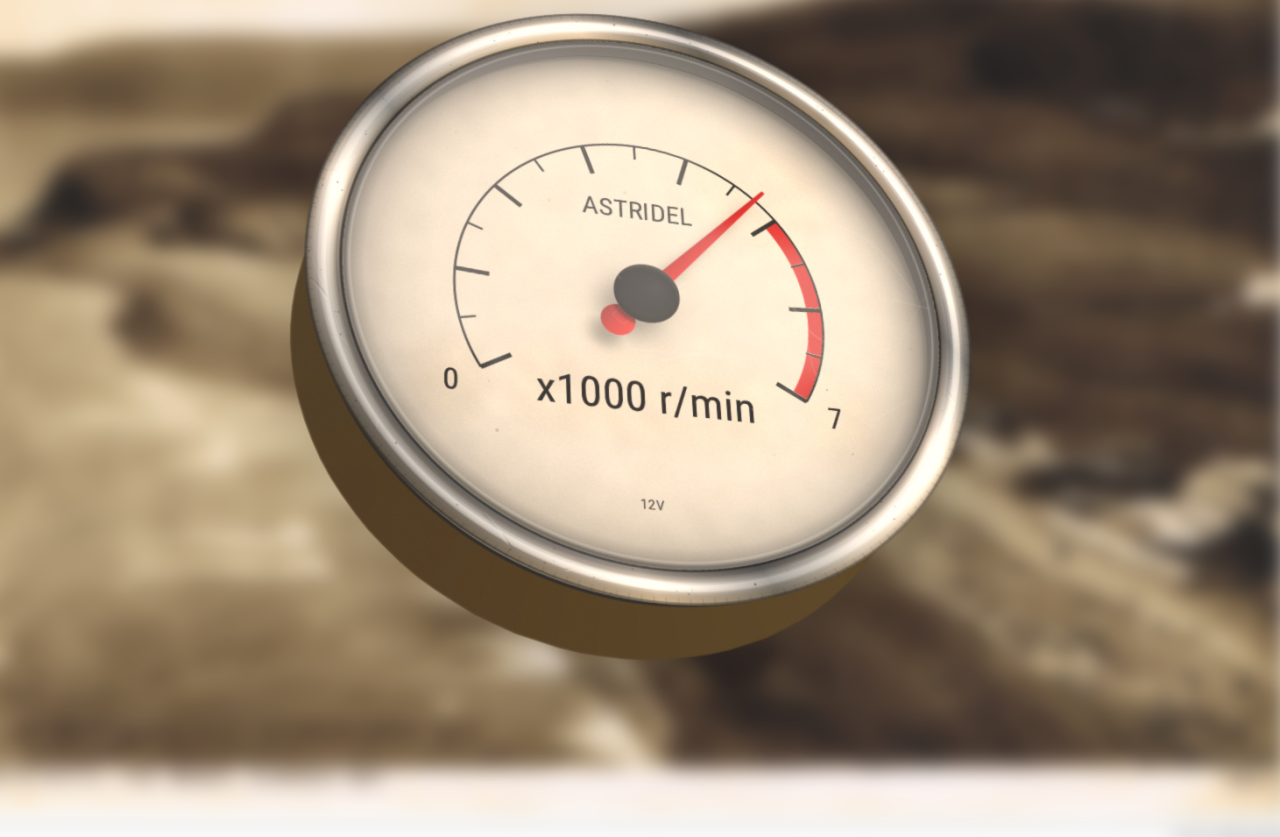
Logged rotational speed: 4750 rpm
